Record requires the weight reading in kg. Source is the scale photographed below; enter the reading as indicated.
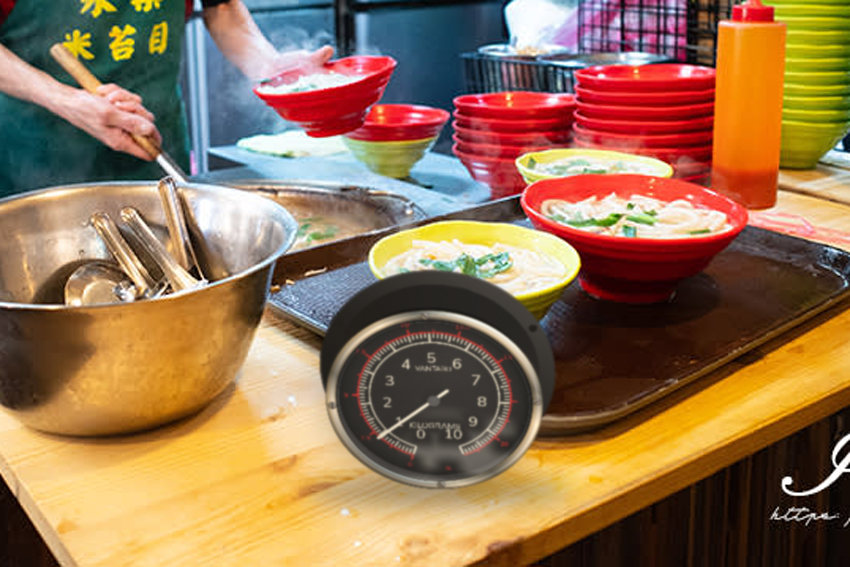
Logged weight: 1 kg
